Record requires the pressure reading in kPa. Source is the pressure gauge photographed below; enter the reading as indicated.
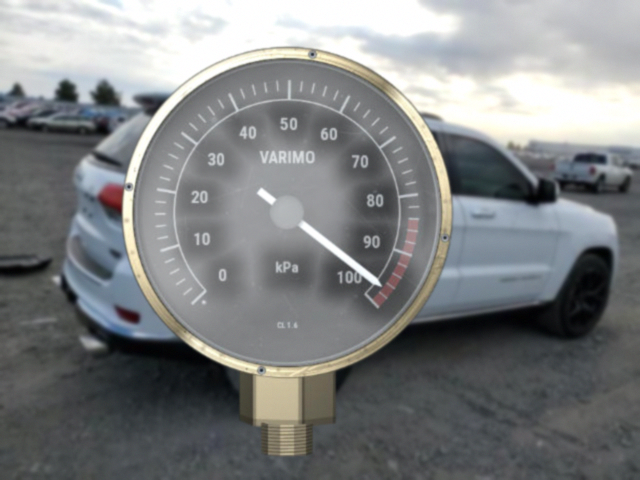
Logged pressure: 97 kPa
